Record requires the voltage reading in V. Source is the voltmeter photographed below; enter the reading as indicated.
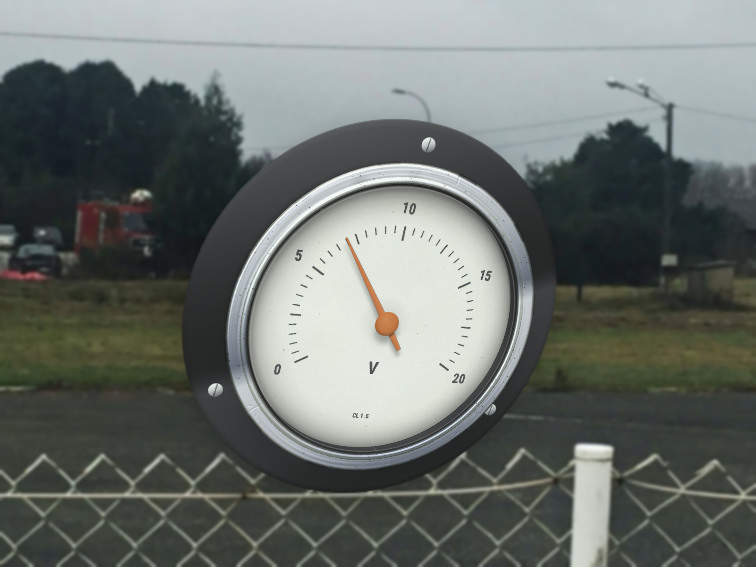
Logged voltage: 7 V
